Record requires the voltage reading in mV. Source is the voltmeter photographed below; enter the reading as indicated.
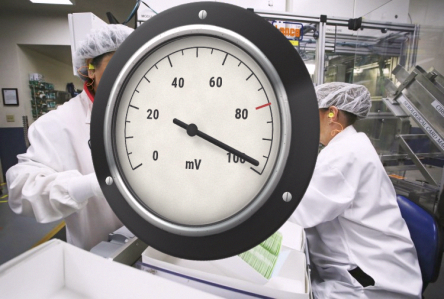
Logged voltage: 97.5 mV
